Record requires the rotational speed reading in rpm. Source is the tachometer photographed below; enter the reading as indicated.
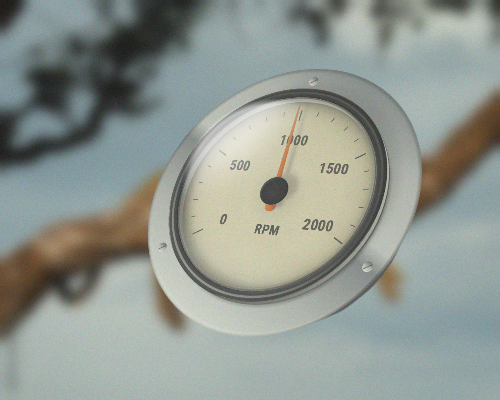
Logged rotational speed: 1000 rpm
